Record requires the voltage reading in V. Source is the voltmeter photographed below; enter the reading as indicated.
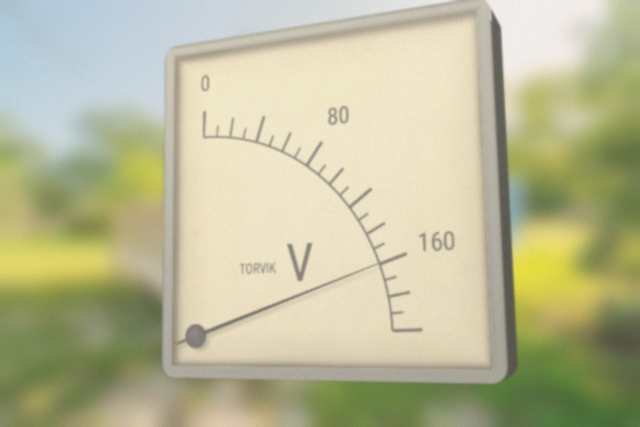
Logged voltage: 160 V
